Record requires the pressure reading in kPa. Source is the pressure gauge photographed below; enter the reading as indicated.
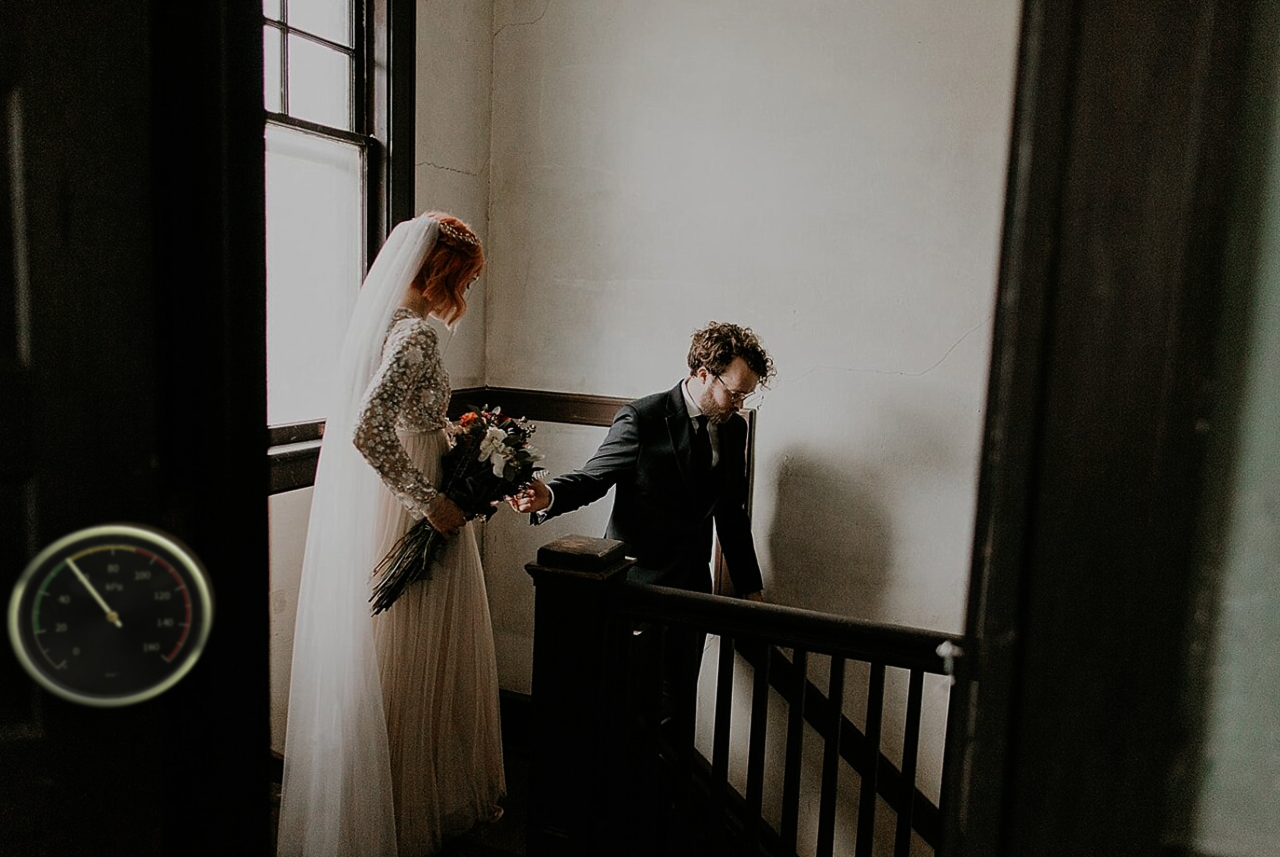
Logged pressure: 60 kPa
